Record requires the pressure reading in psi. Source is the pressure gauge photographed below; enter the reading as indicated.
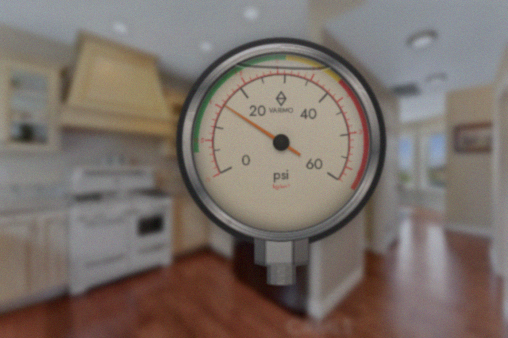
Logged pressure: 15 psi
